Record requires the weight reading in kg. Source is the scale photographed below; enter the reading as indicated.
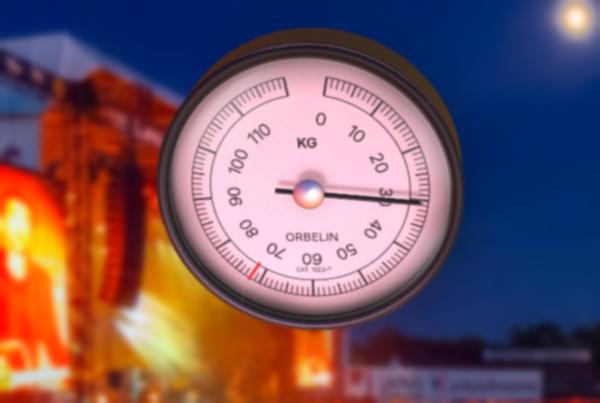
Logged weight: 30 kg
